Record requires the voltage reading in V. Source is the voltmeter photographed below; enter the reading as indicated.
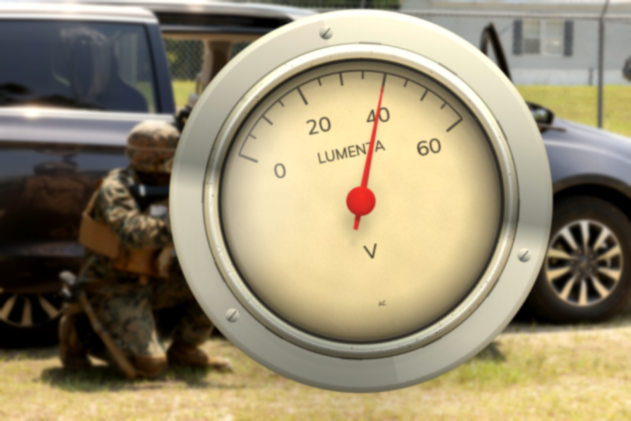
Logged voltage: 40 V
